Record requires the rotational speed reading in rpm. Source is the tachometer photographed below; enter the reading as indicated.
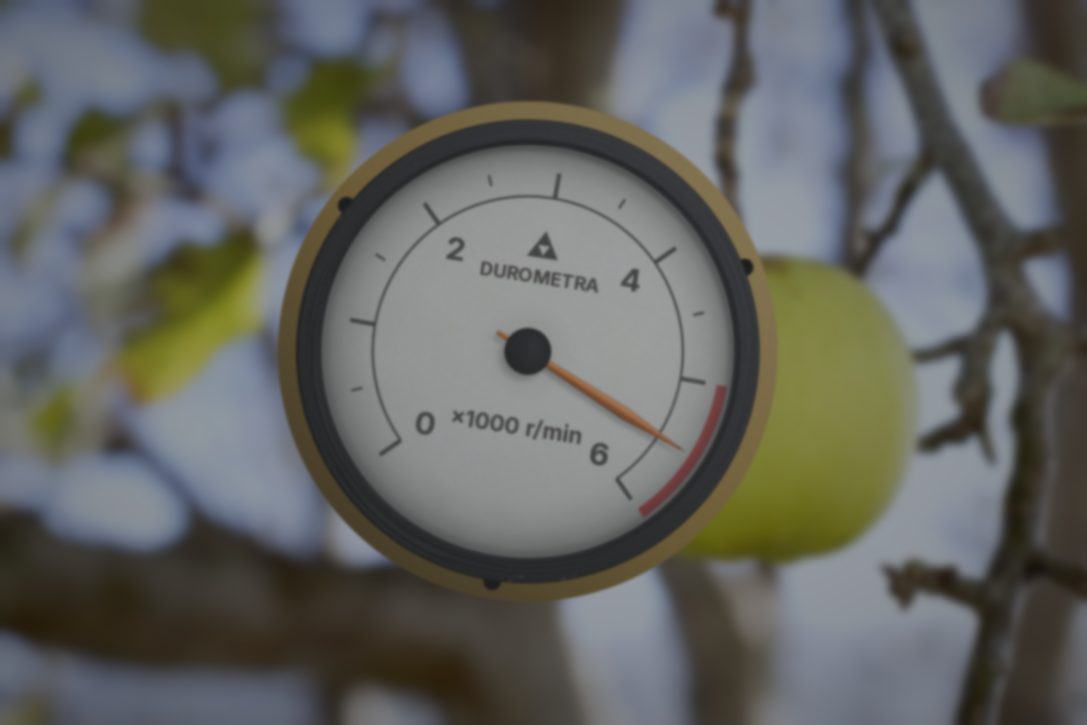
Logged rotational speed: 5500 rpm
